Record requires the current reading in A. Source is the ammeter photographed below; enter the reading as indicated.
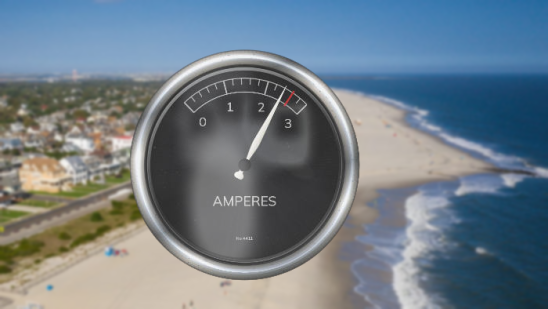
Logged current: 2.4 A
